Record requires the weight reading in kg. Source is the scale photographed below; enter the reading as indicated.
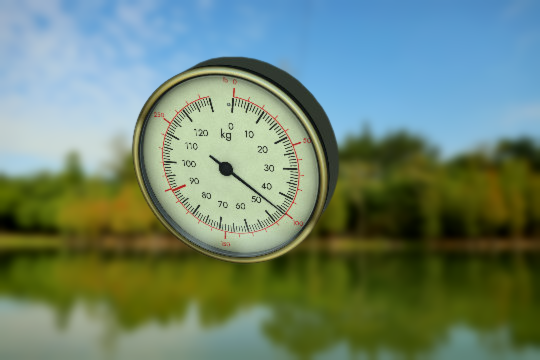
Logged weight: 45 kg
